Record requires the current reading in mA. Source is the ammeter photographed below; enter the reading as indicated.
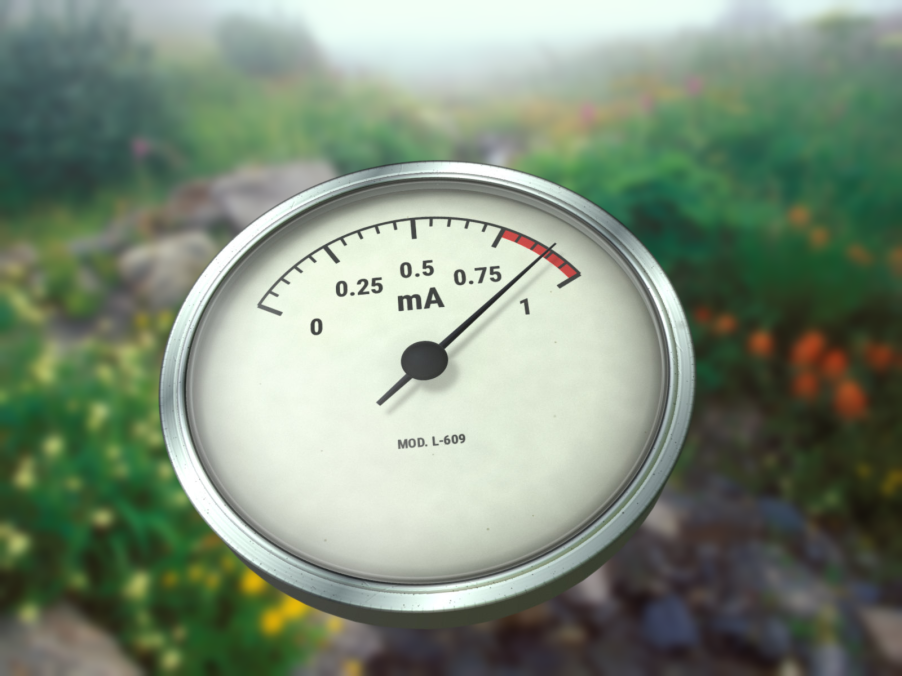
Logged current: 0.9 mA
